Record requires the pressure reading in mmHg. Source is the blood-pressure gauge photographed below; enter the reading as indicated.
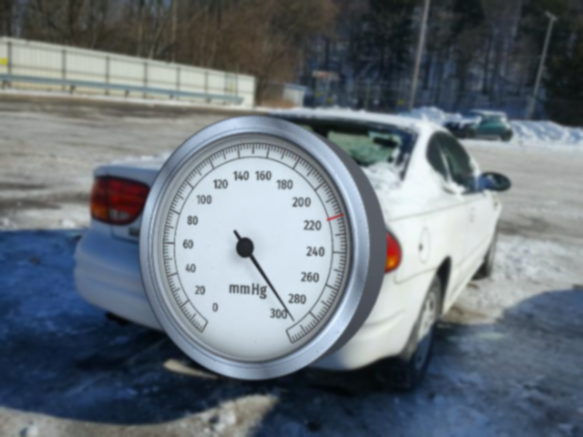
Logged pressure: 290 mmHg
